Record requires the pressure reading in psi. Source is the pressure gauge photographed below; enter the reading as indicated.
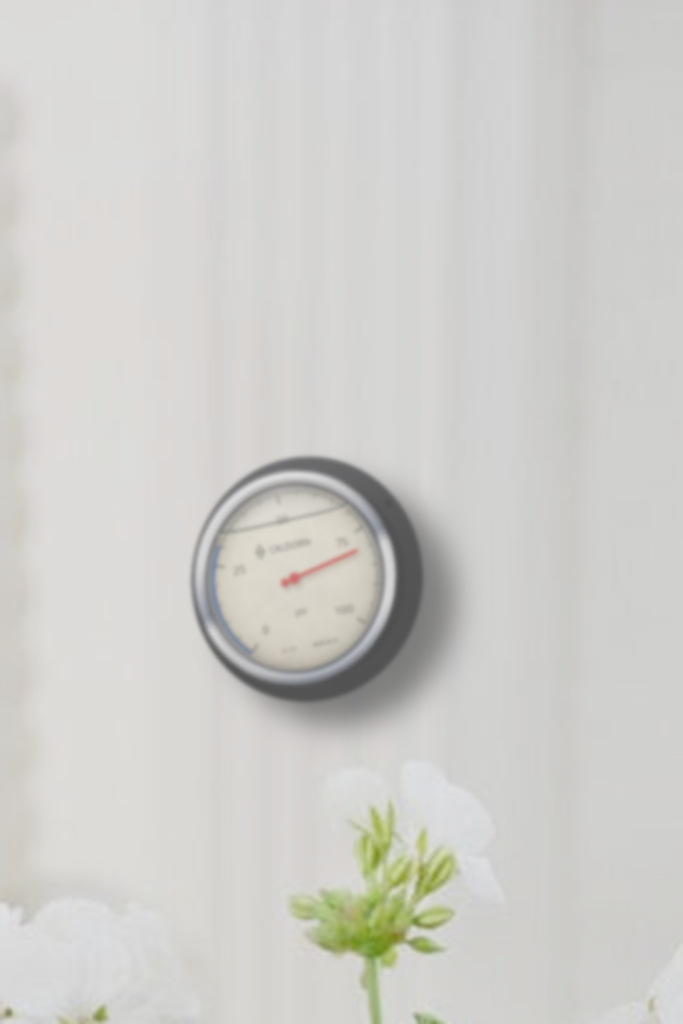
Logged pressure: 80 psi
